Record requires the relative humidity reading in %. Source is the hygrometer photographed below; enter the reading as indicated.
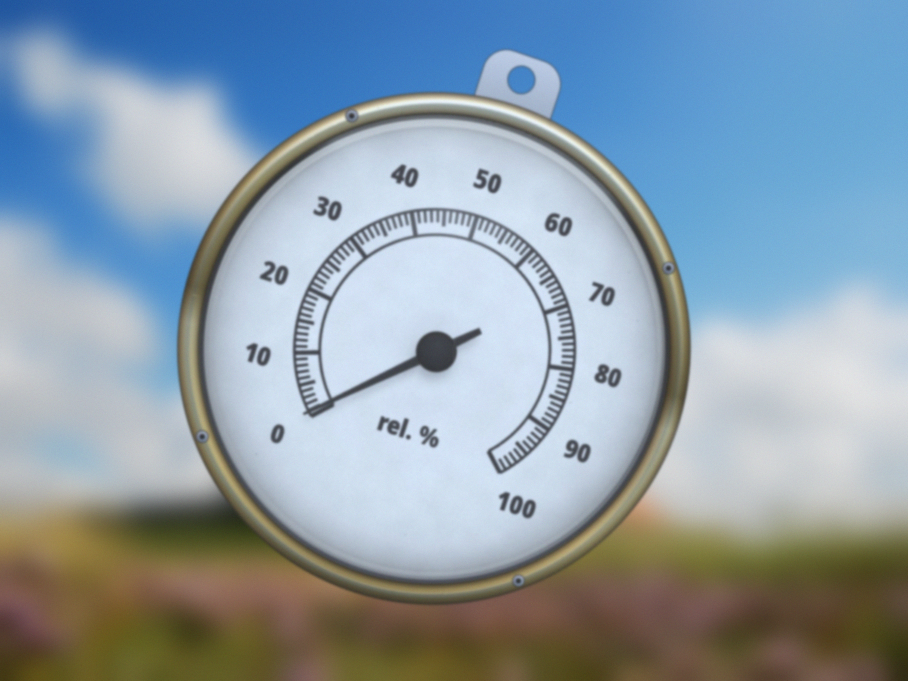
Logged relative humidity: 1 %
